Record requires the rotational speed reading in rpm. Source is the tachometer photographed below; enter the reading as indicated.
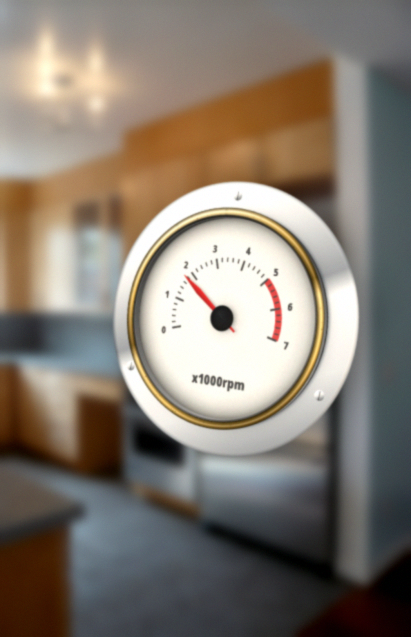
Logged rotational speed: 1800 rpm
